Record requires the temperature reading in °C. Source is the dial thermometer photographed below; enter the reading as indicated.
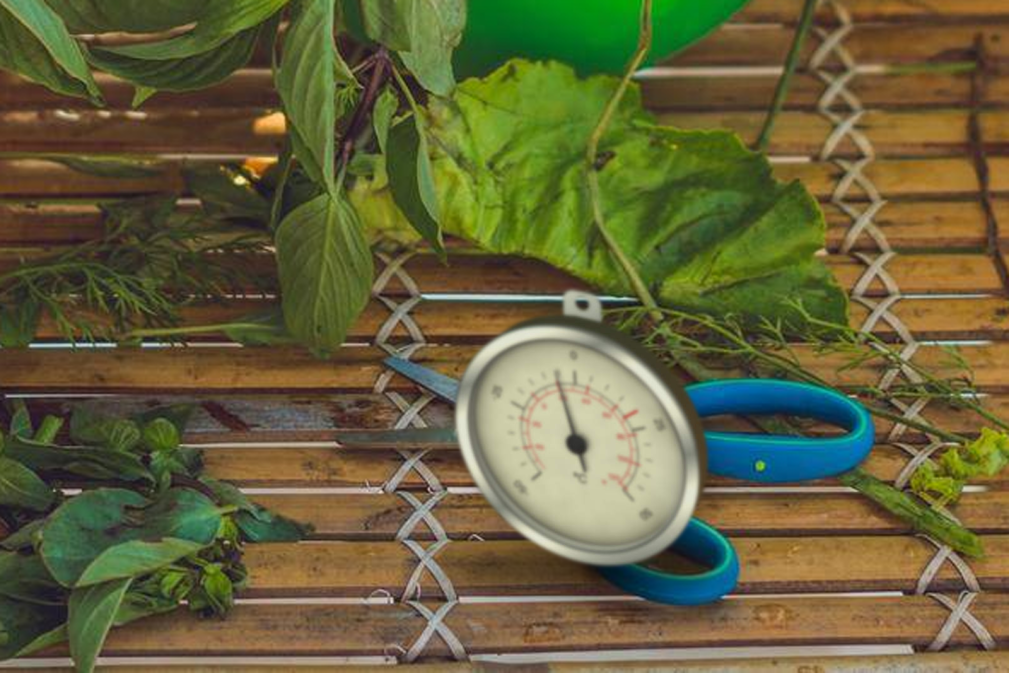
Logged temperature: -5 °C
